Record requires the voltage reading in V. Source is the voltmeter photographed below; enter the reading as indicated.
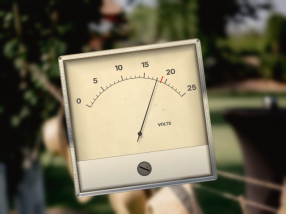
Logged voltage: 18 V
